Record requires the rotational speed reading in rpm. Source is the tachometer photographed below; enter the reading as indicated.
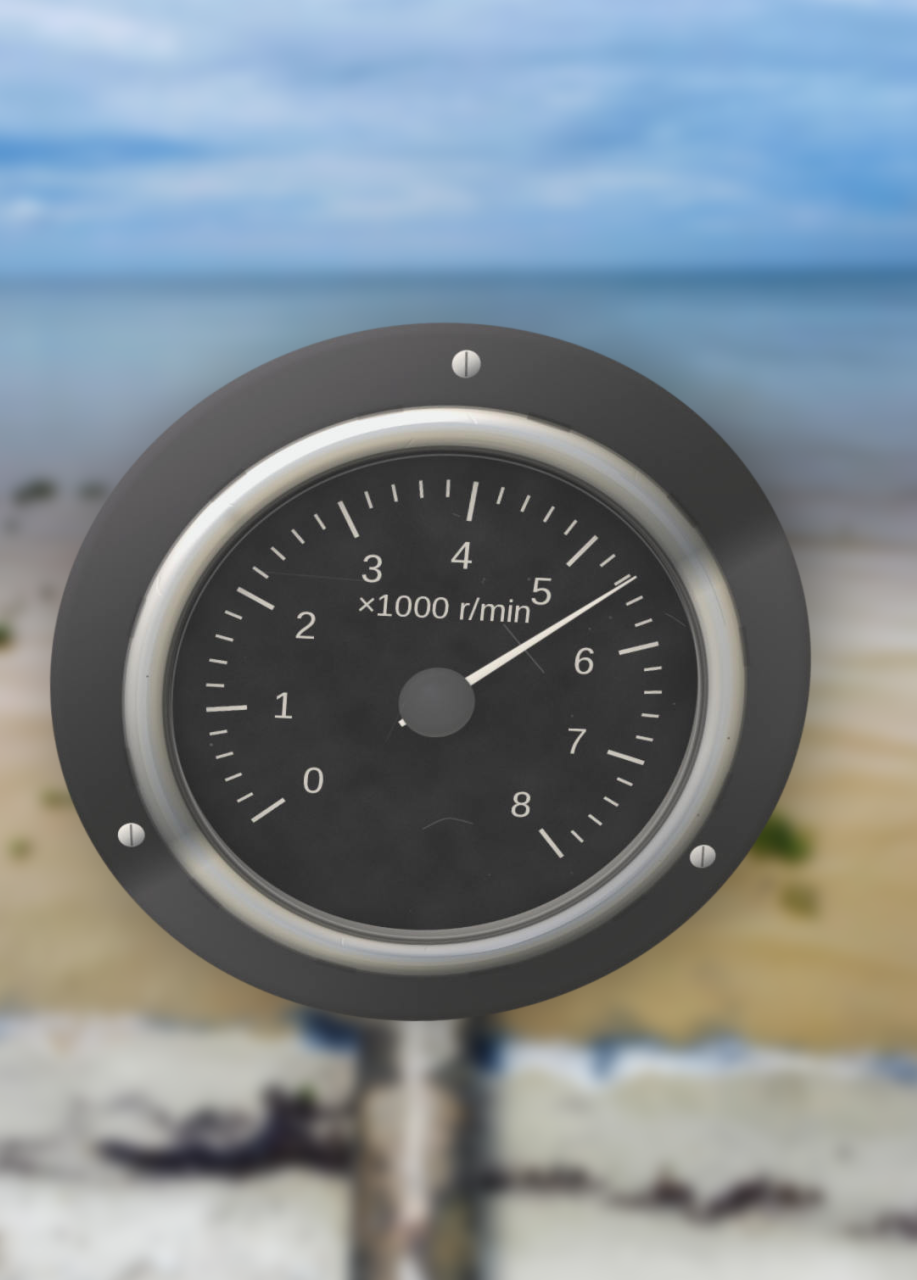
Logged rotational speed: 5400 rpm
